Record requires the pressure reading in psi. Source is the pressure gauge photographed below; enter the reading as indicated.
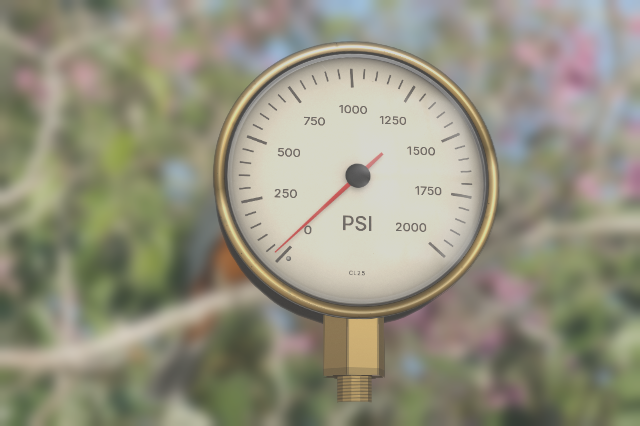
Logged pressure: 25 psi
